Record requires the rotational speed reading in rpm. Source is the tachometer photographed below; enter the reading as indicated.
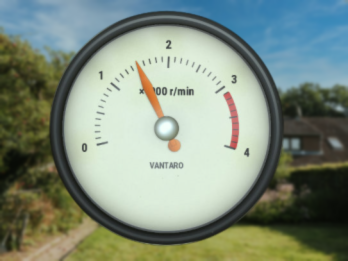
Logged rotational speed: 1500 rpm
